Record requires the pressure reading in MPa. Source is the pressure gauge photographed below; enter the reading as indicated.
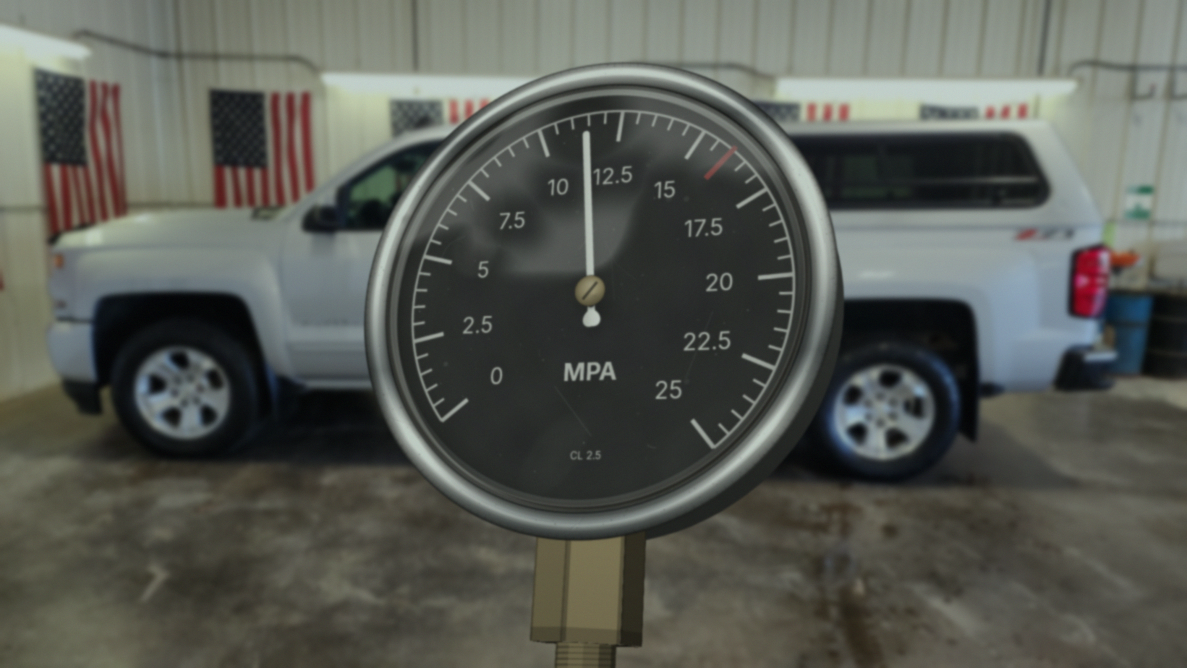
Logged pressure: 11.5 MPa
